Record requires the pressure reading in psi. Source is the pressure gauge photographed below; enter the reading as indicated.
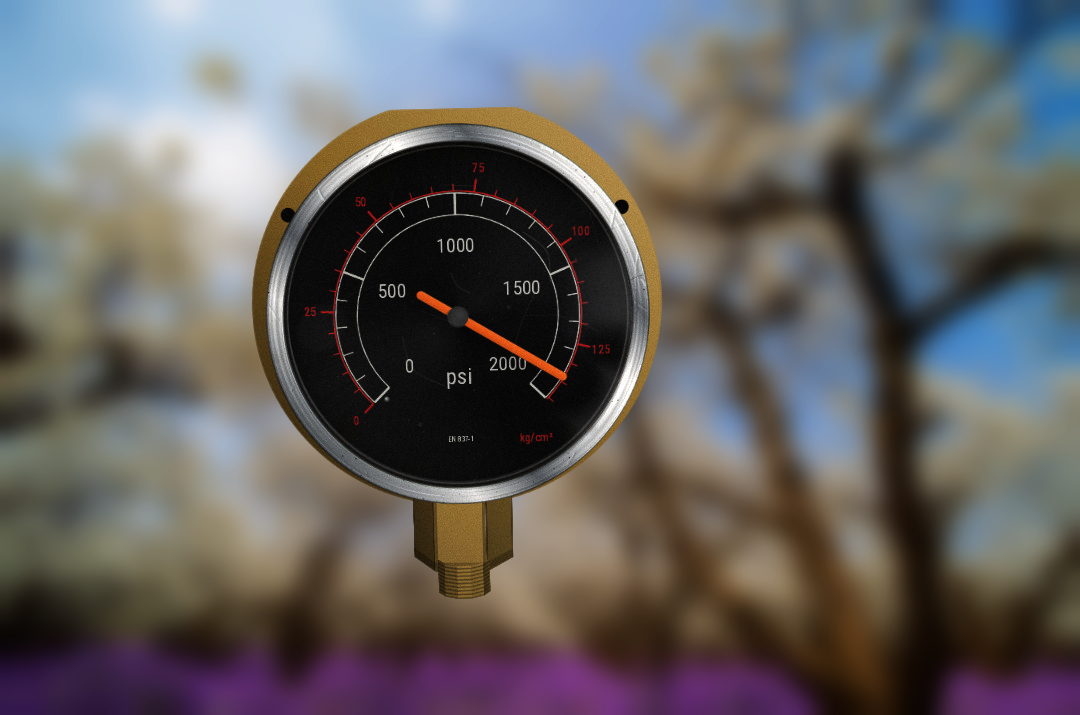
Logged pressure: 1900 psi
